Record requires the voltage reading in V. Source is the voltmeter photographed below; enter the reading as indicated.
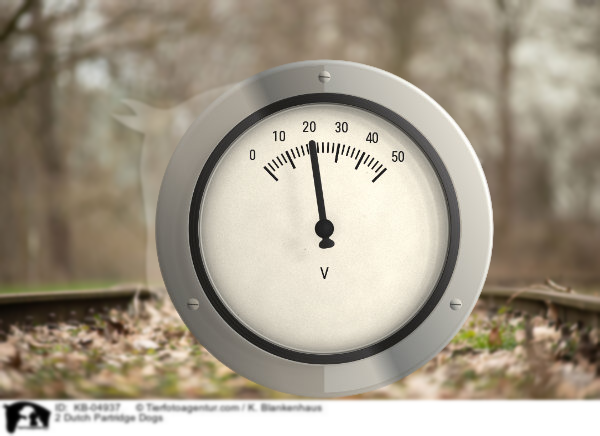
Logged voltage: 20 V
